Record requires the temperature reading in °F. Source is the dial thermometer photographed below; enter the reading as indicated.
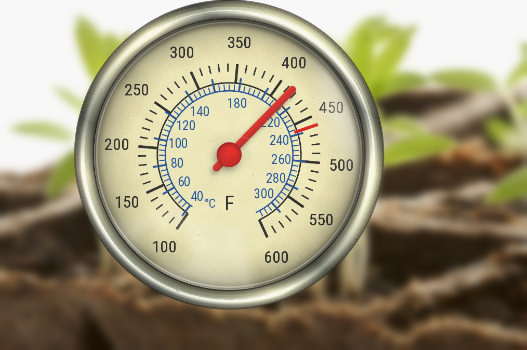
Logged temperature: 415 °F
